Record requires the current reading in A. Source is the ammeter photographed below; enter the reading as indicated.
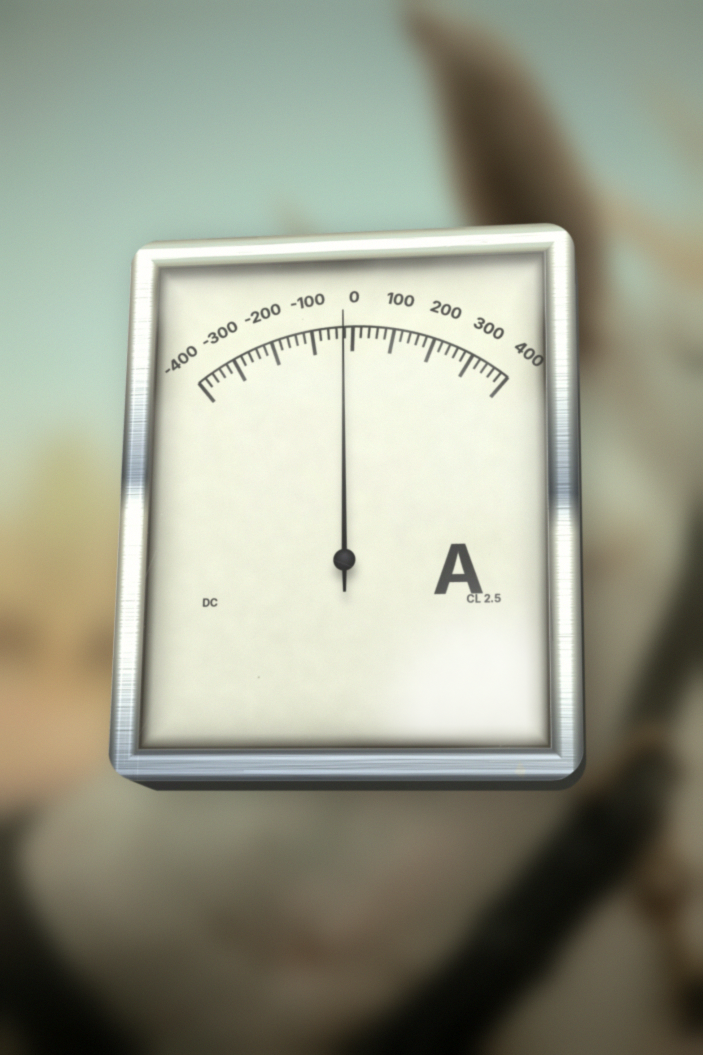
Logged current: -20 A
